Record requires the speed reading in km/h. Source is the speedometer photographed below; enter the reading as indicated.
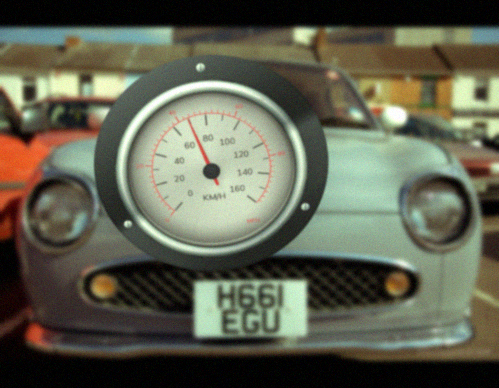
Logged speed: 70 km/h
